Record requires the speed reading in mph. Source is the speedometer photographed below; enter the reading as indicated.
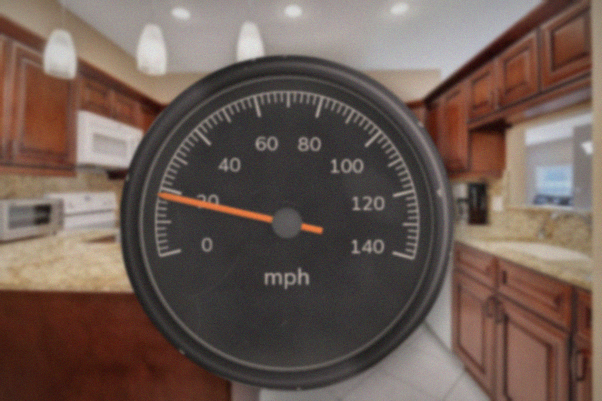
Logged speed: 18 mph
